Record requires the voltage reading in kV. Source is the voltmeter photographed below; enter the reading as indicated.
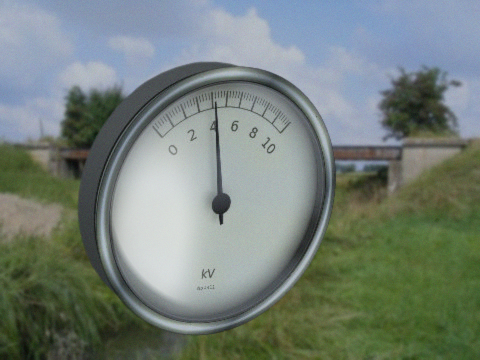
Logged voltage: 4 kV
